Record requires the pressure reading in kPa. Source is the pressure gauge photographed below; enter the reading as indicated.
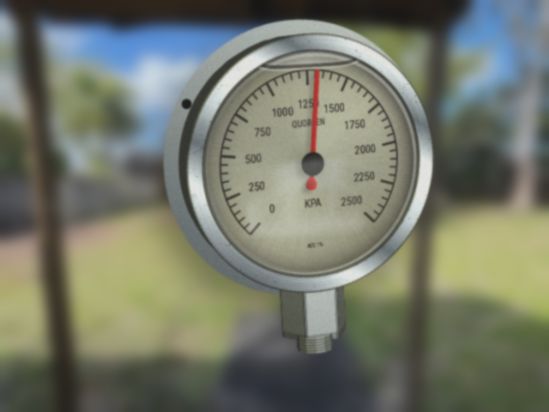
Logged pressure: 1300 kPa
